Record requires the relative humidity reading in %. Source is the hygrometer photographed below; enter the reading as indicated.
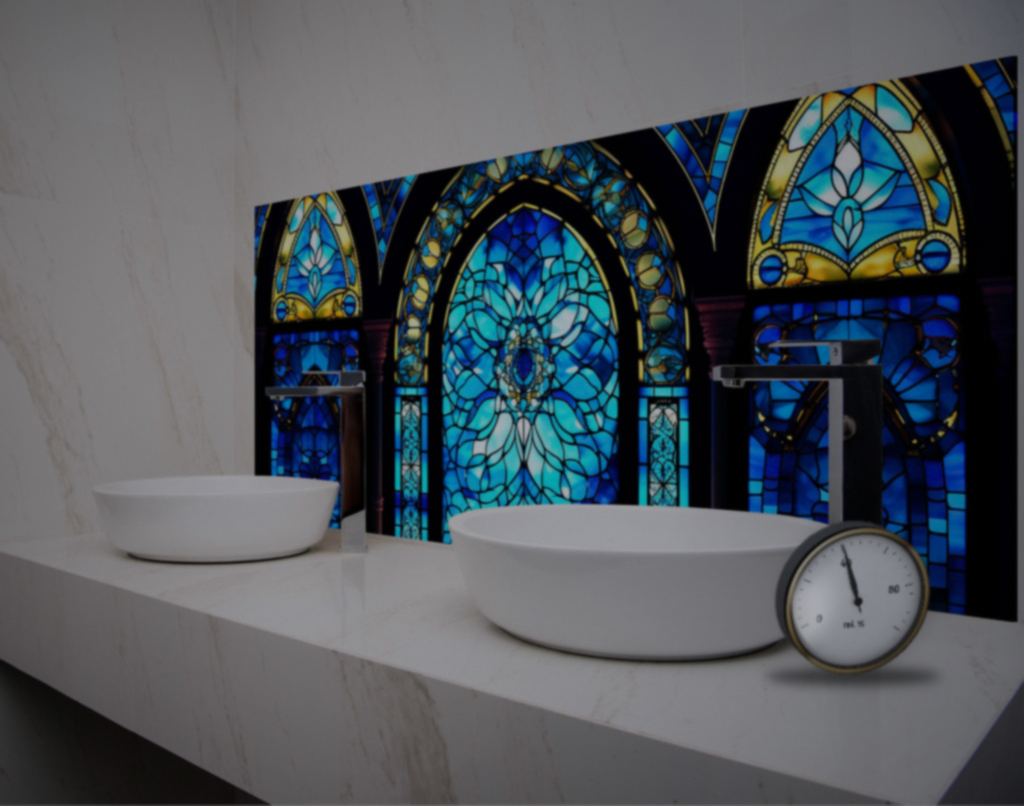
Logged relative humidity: 40 %
